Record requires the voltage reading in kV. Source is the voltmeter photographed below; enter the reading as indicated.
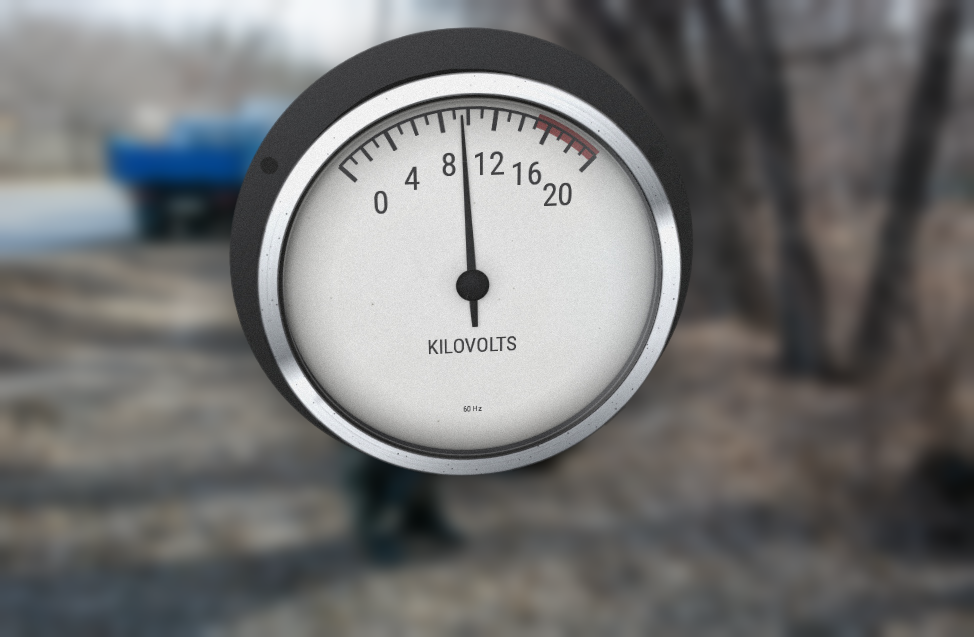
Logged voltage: 9.5 kV
